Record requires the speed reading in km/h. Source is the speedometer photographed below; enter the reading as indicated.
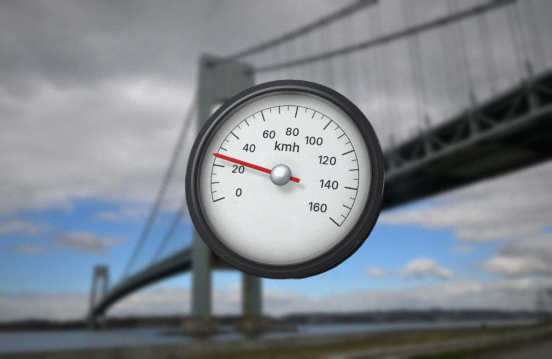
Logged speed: 25 km/h
